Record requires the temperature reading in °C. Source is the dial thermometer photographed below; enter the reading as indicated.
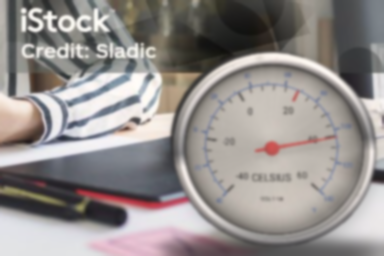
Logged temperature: 40 °C
